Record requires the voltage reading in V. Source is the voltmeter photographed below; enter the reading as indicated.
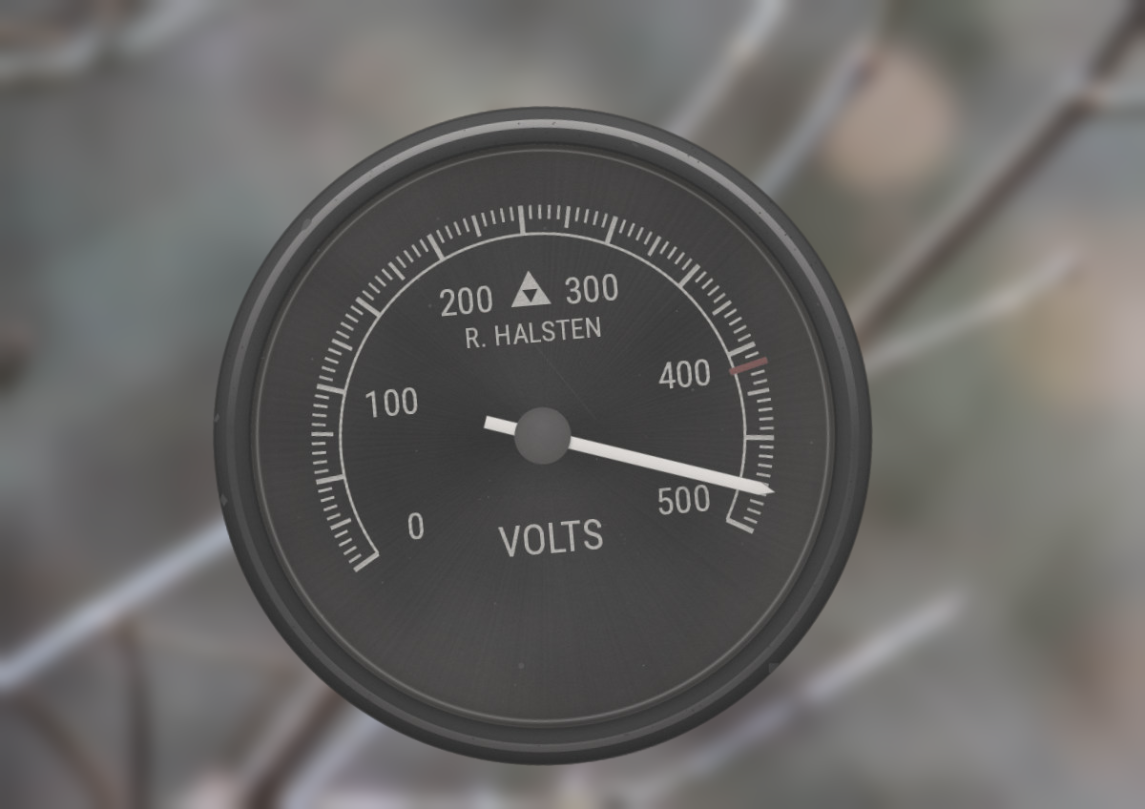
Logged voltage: 477.5 V
